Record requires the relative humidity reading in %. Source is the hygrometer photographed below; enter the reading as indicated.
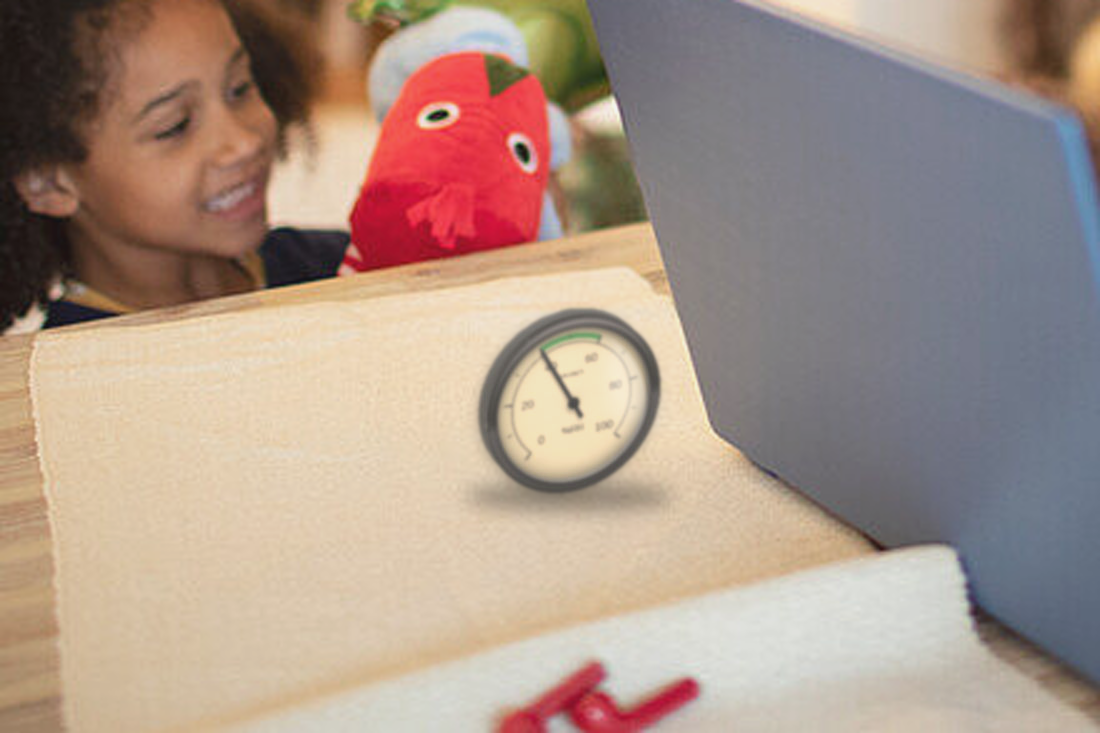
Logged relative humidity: 40 %
